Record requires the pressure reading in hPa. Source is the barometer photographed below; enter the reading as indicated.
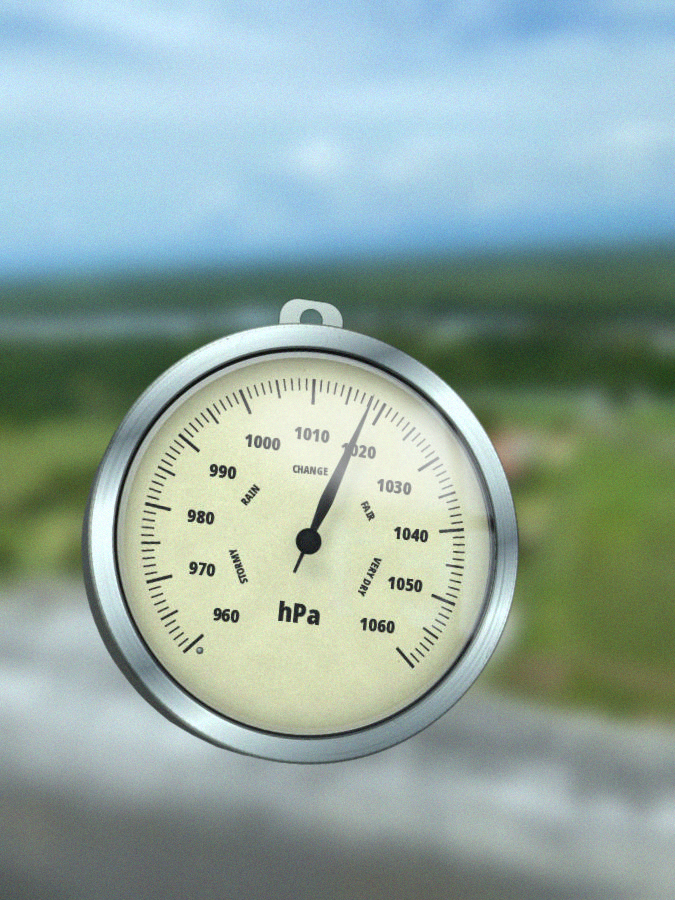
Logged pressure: 1018 hPa
